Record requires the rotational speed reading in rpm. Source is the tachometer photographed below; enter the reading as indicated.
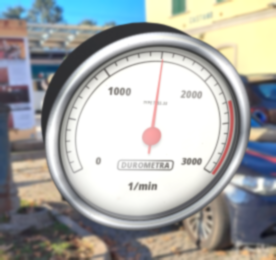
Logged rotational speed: 1500 rpm
